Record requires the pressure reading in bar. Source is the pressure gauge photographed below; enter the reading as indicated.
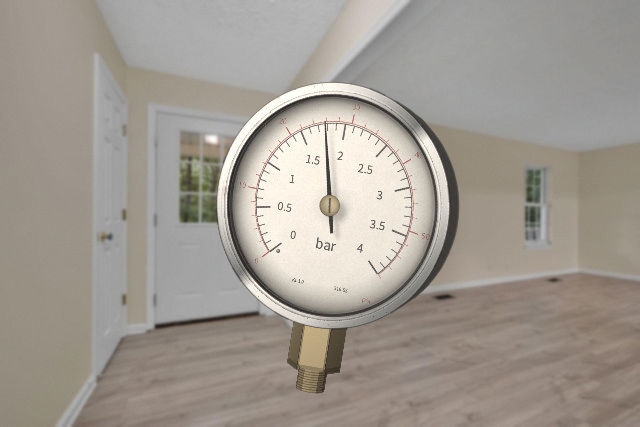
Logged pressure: 1.8 bar
